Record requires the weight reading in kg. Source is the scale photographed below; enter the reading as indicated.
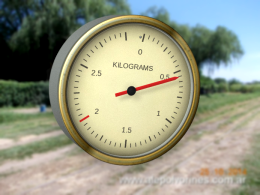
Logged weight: 0.55 kg
